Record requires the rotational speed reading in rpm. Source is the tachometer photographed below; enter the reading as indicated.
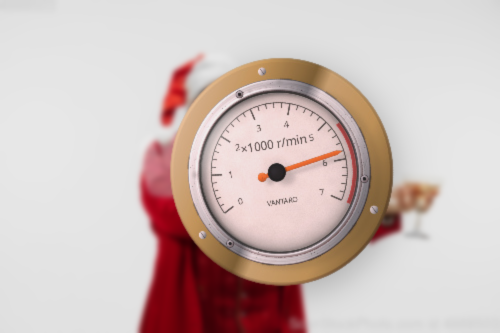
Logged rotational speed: 5800 rpm
